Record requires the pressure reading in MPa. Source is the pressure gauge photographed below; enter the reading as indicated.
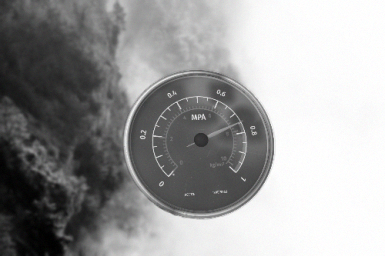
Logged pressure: 0.75 MPa
